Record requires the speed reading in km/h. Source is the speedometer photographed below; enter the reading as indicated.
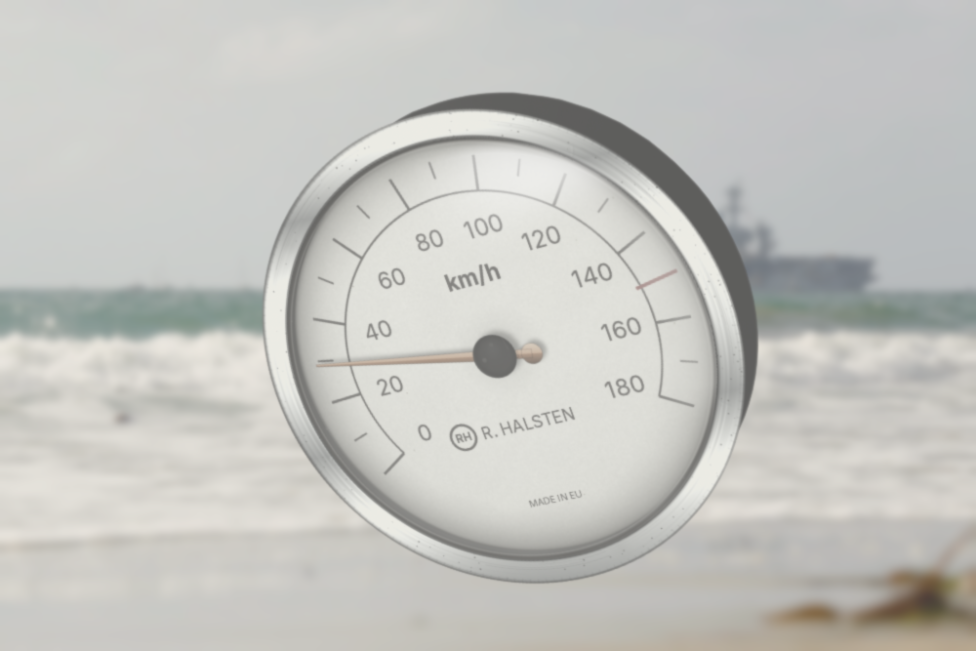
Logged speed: 30 km/h
